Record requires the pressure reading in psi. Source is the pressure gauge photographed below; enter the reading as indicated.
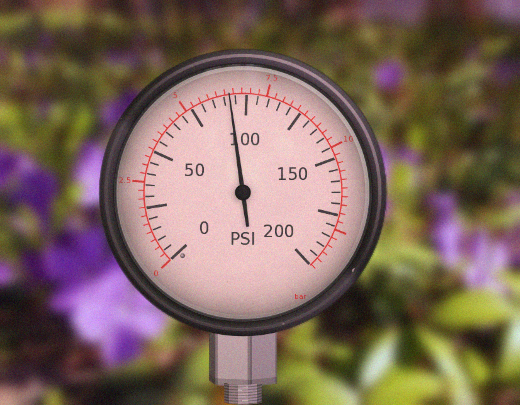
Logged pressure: 92.5 psi
